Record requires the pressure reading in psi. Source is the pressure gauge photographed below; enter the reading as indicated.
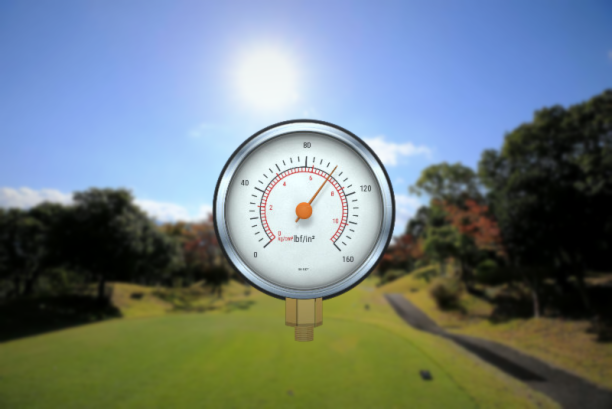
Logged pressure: 100 psi
